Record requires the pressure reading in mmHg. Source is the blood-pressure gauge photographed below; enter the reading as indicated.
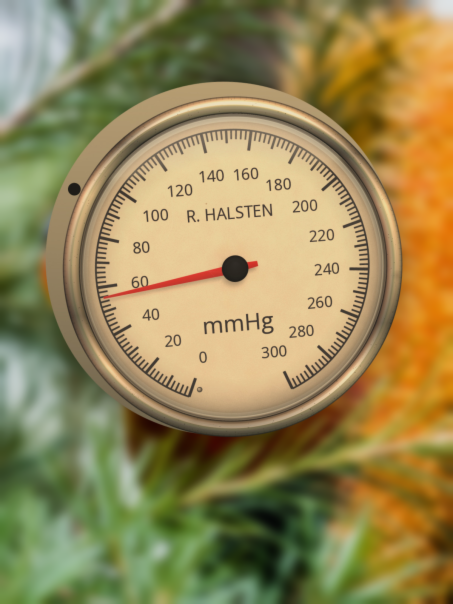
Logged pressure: 56 mmHg
